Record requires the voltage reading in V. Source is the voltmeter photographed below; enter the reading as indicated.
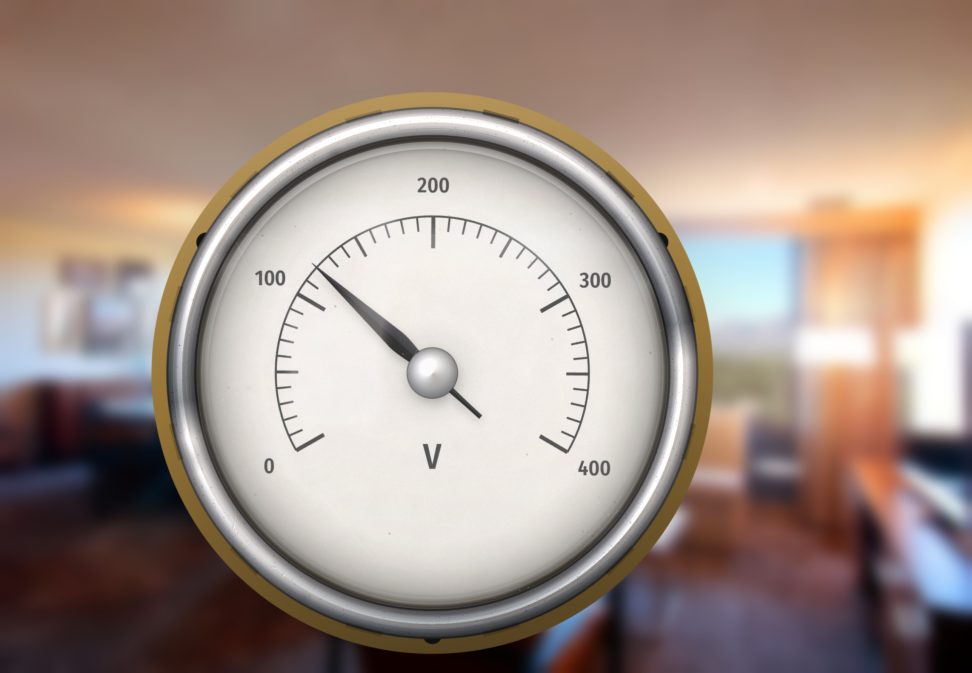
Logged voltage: 120 V
